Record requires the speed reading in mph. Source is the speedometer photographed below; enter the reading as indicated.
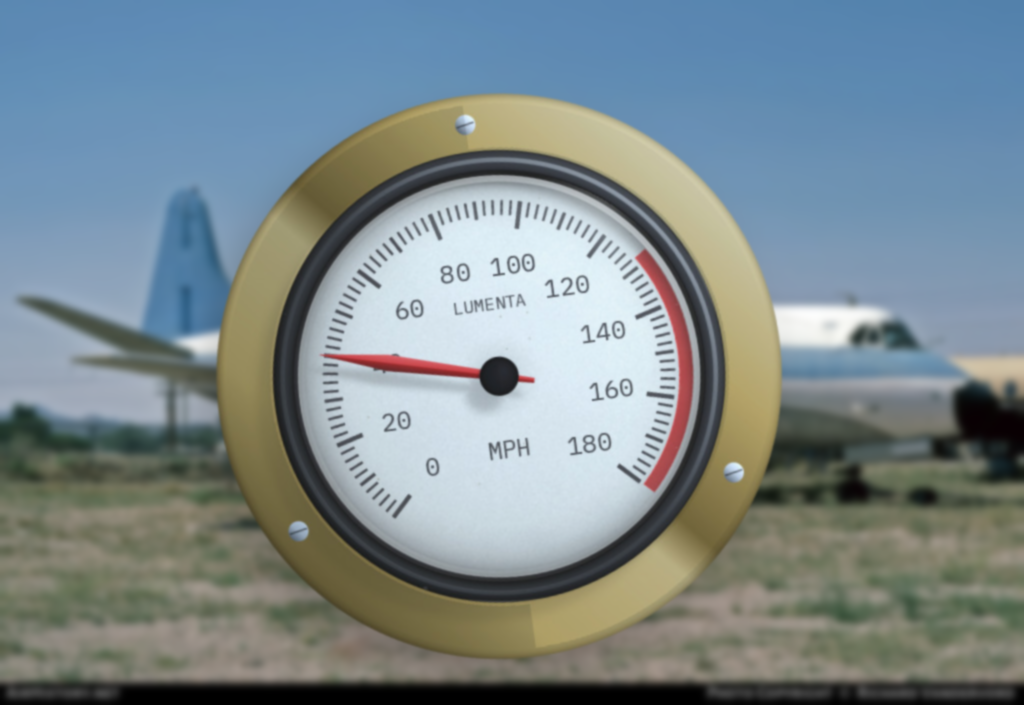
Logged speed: 40 mph
